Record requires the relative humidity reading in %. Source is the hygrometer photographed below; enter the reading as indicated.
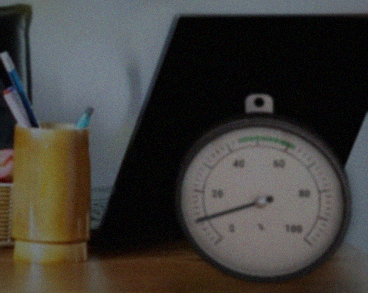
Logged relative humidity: 10 %
